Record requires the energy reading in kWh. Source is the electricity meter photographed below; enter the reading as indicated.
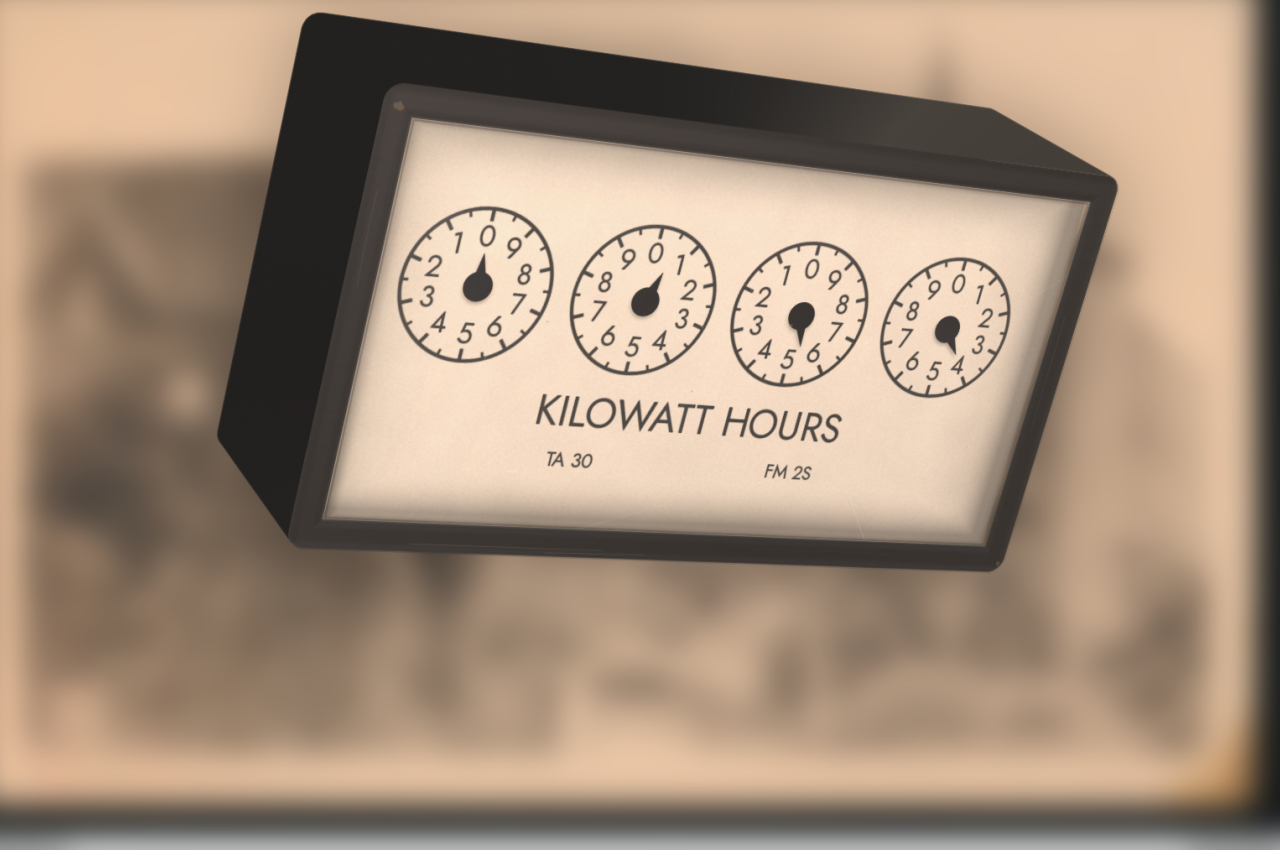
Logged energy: 54 kWh
